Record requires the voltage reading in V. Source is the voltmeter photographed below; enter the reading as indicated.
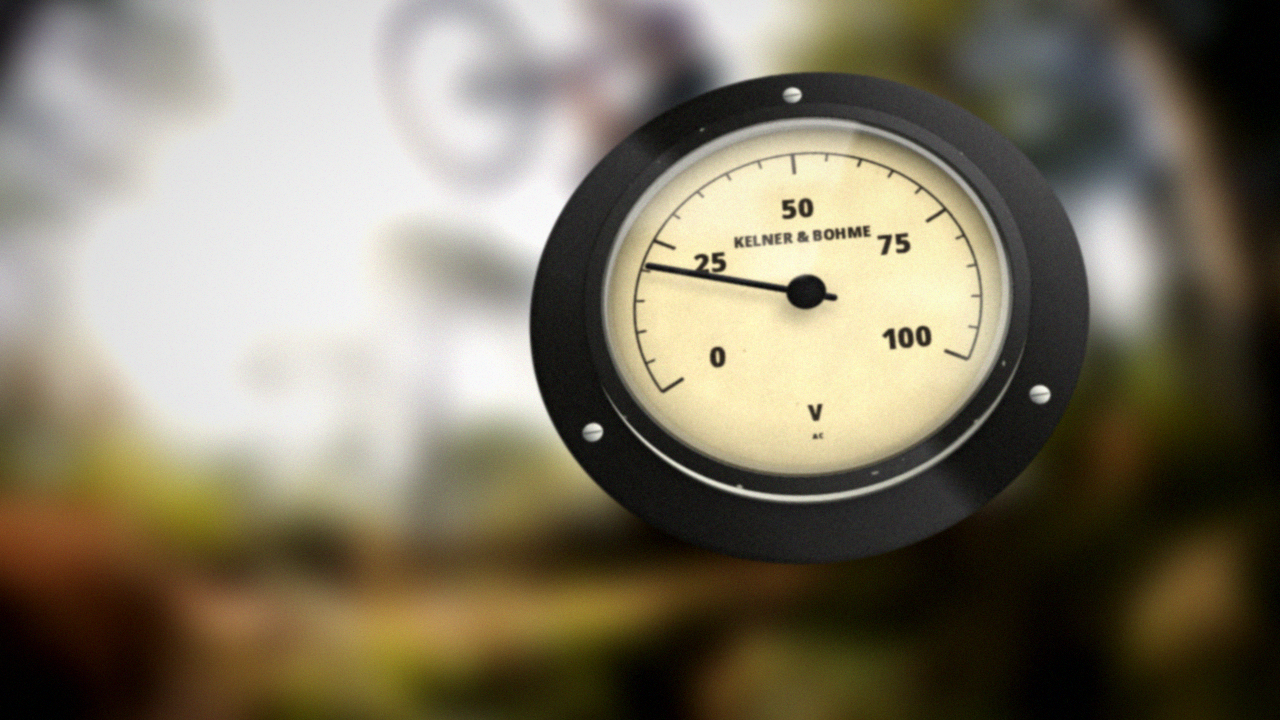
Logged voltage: 20 V
